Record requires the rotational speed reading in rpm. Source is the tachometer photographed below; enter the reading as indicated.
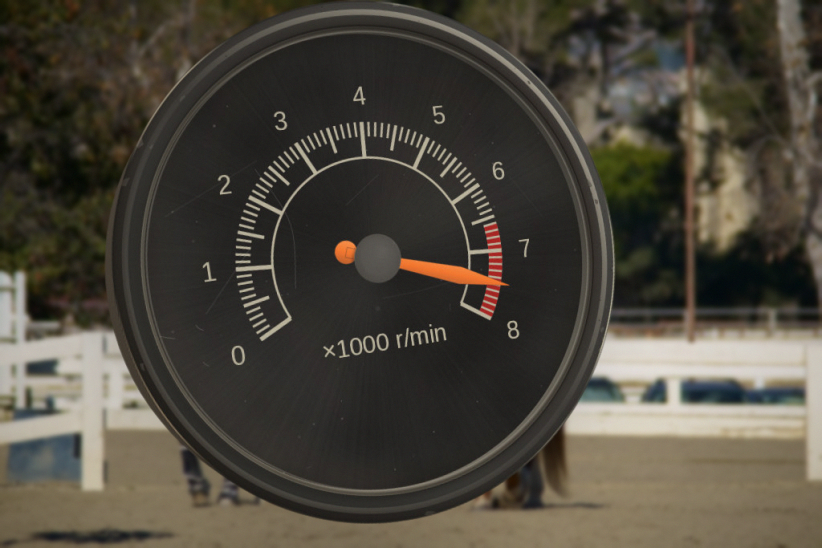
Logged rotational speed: 7500 rpm
